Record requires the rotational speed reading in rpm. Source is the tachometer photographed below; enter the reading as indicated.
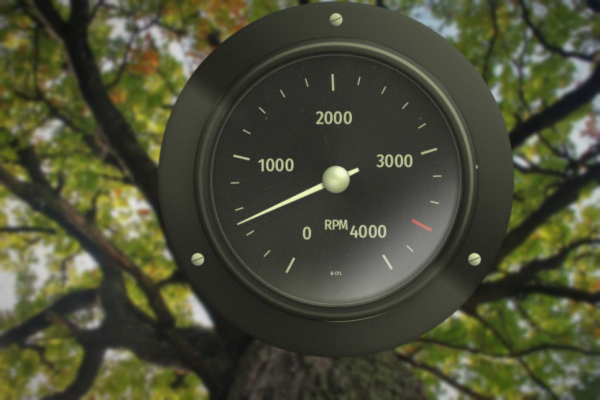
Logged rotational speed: 500 rpm
